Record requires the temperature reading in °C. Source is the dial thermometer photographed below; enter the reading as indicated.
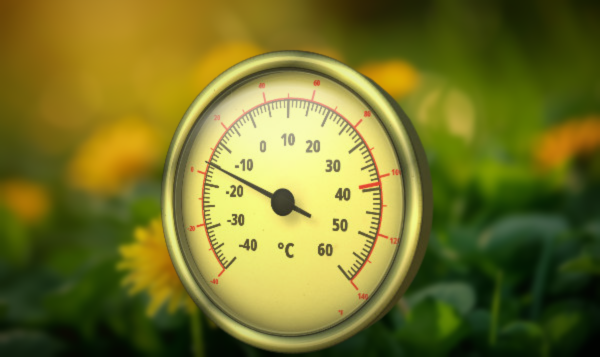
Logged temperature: -15 °C
